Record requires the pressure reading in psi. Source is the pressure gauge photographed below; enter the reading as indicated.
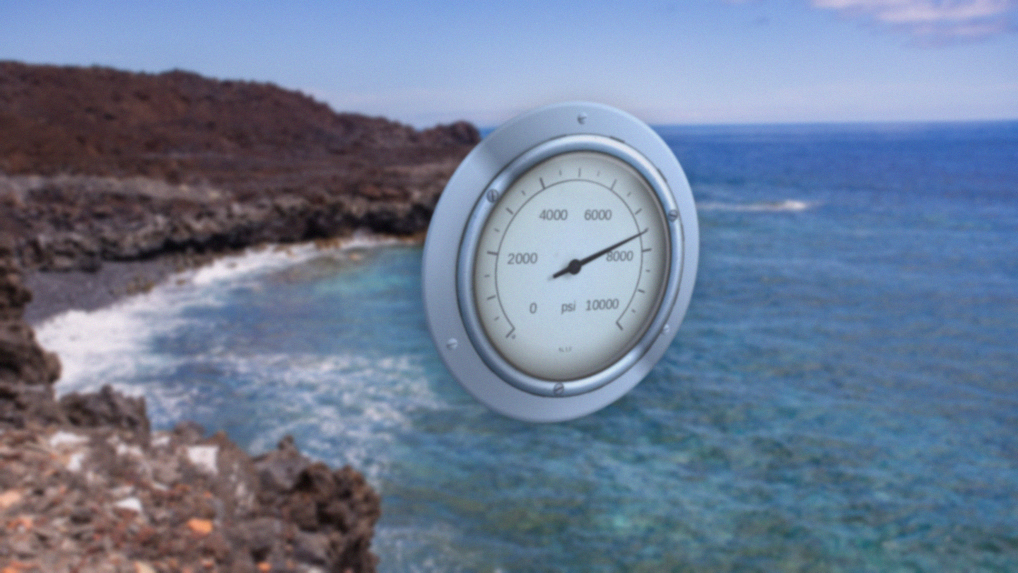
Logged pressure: 7500 psi
